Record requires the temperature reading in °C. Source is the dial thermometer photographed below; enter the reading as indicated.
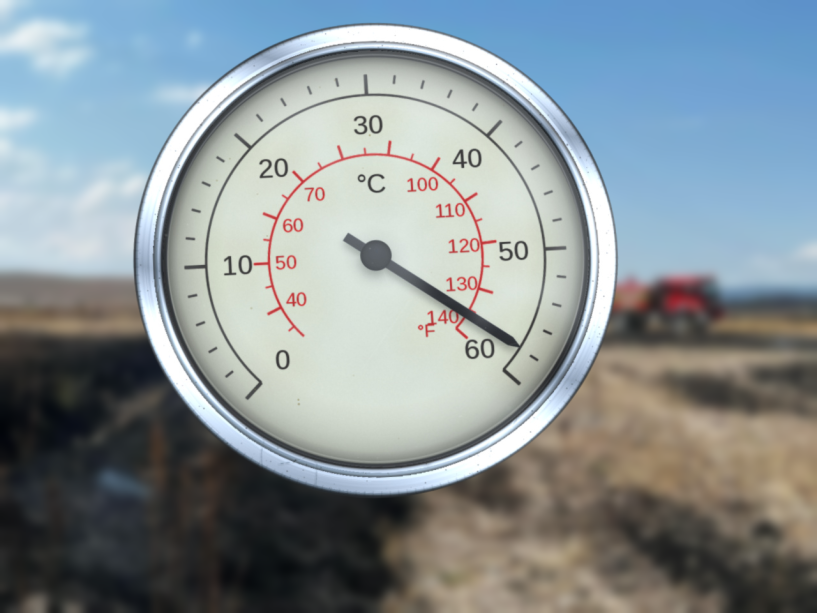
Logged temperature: 58 °C
